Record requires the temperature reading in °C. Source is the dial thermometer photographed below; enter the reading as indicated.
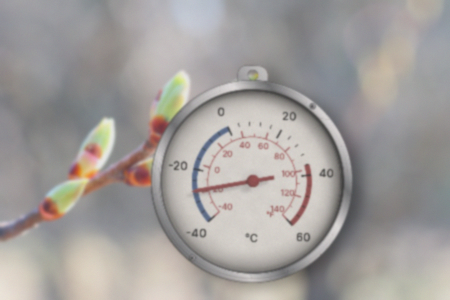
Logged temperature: -28 °C
